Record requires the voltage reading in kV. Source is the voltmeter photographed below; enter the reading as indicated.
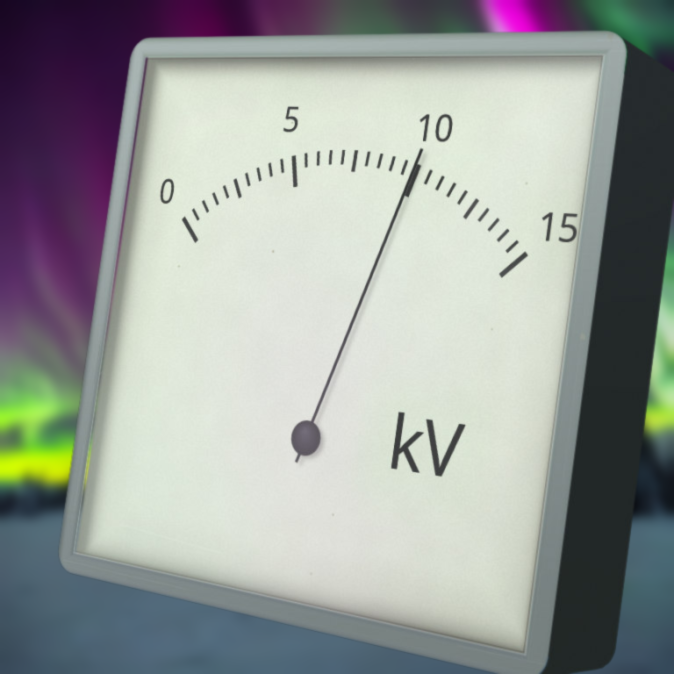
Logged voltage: 10 kV
